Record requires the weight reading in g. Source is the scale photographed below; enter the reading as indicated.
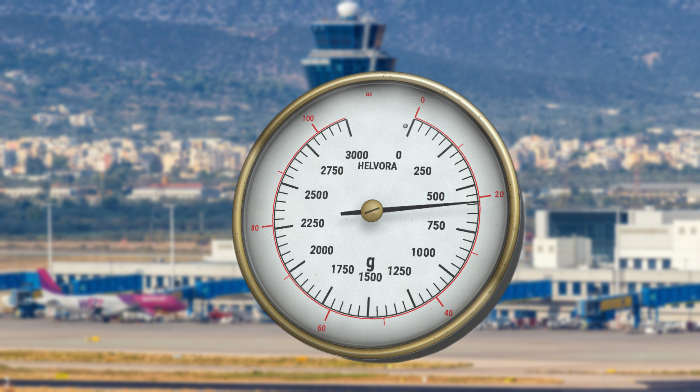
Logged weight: 600 g
